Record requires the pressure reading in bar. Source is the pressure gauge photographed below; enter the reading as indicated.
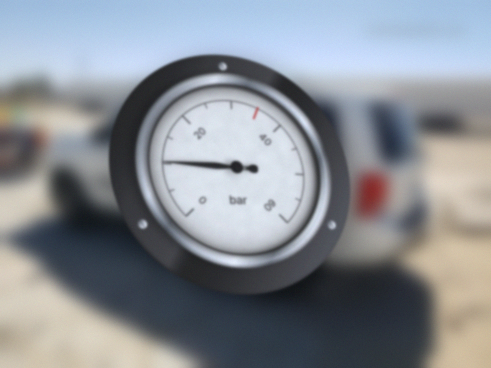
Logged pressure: 10 bar
